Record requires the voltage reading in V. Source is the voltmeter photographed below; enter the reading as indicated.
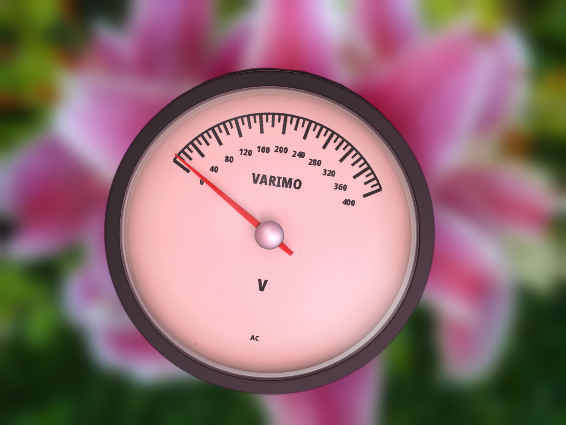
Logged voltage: 10 V
